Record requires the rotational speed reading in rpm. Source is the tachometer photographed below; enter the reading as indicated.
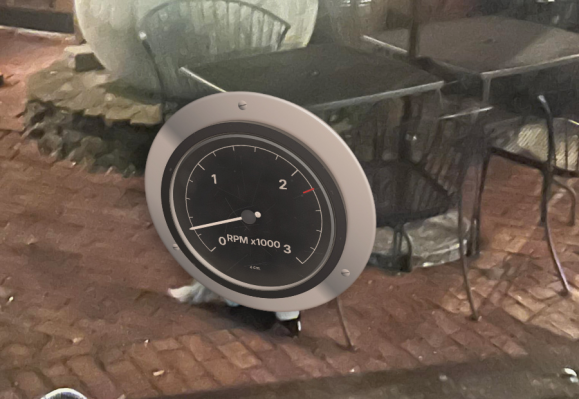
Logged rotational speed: 300 rpm
